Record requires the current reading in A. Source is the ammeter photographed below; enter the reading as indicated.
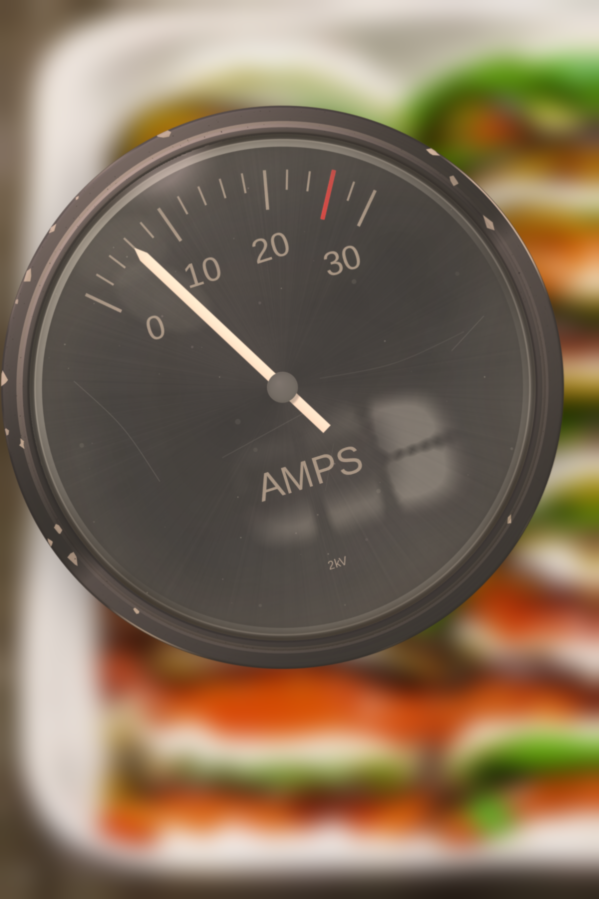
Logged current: 6 A
